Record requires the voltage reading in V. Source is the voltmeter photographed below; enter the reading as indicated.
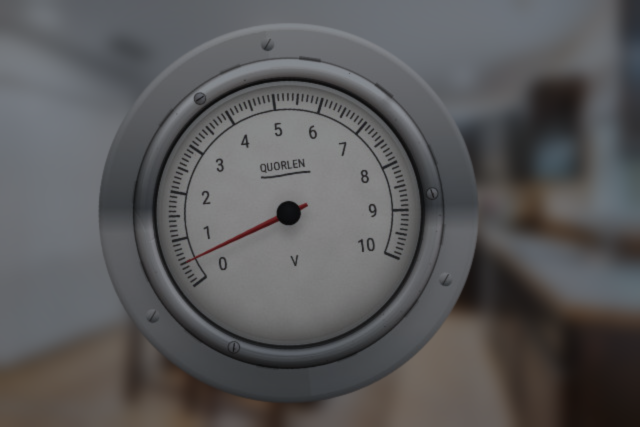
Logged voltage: 0.5 V
